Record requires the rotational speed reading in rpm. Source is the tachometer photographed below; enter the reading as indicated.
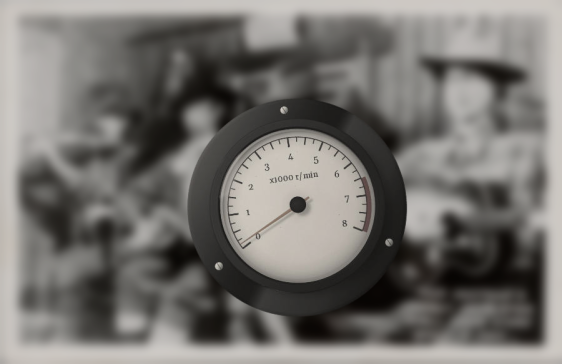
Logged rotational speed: 125 rpm
